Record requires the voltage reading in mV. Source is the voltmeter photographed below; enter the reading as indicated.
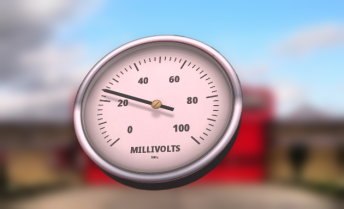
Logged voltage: 24 mV
